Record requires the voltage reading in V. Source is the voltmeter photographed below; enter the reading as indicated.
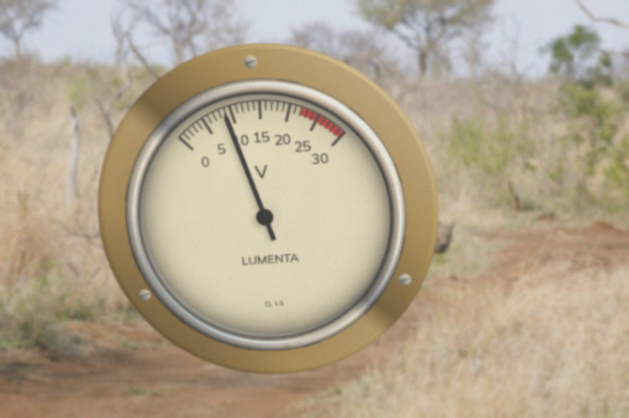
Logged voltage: 9 V
